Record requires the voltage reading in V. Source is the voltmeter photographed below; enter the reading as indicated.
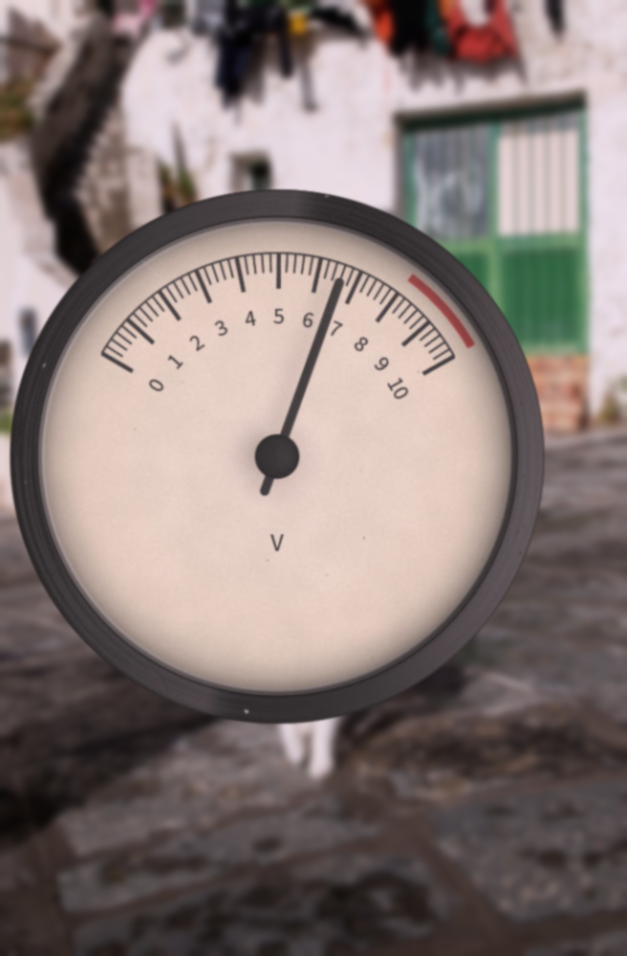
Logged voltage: 6.6 V
